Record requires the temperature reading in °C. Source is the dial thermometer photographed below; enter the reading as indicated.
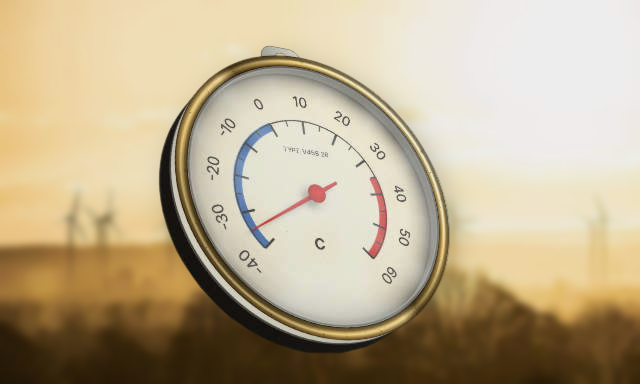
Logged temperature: -35 °C
